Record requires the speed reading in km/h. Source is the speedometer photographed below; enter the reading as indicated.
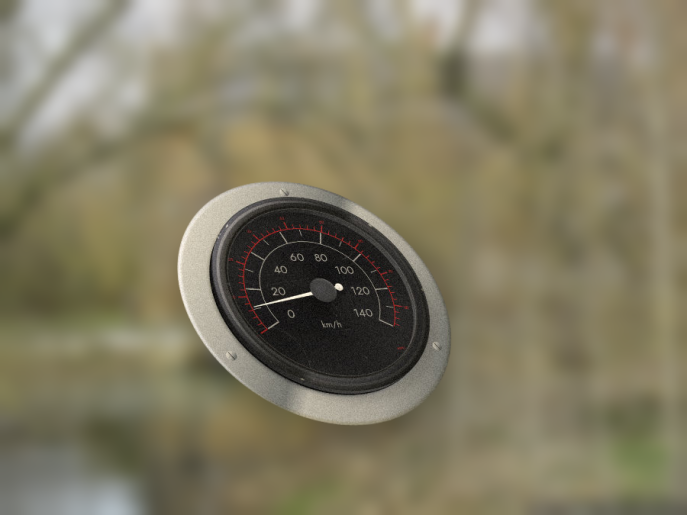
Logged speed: 10 km/h
